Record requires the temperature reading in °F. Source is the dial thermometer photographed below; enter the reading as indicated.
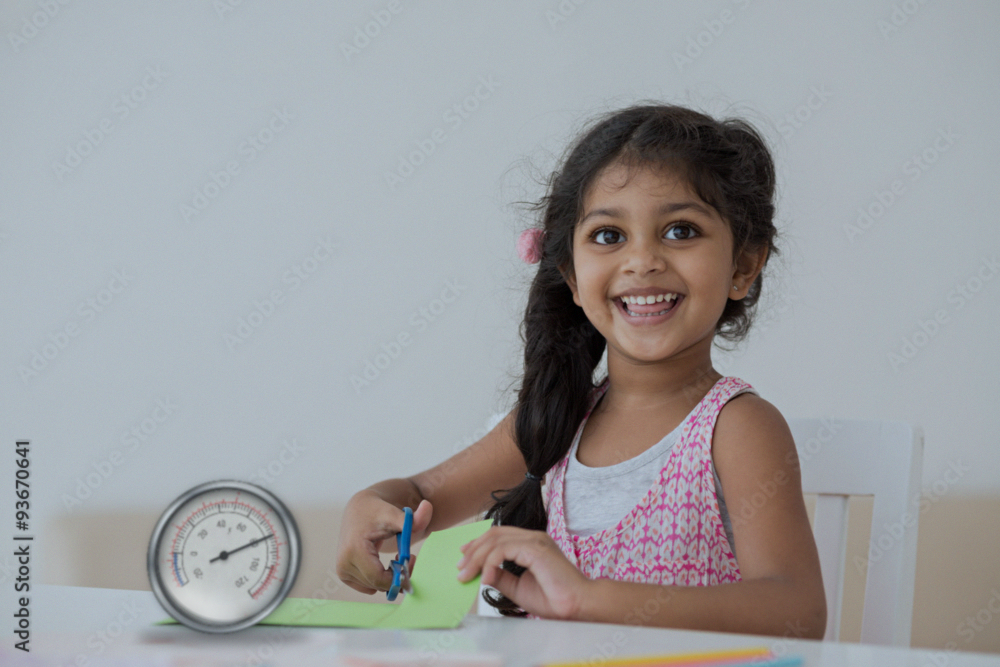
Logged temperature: 80 °F
